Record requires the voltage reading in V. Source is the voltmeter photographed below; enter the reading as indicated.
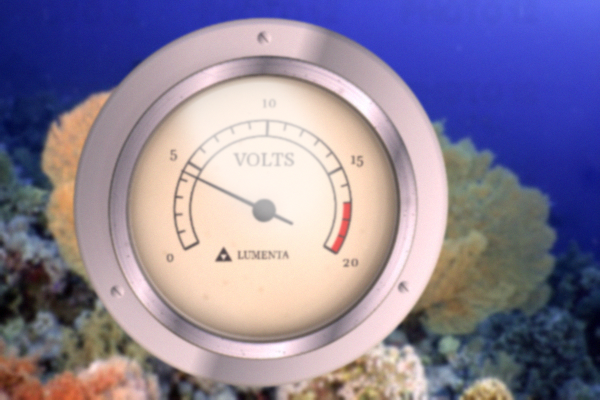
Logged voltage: 4.5 V
